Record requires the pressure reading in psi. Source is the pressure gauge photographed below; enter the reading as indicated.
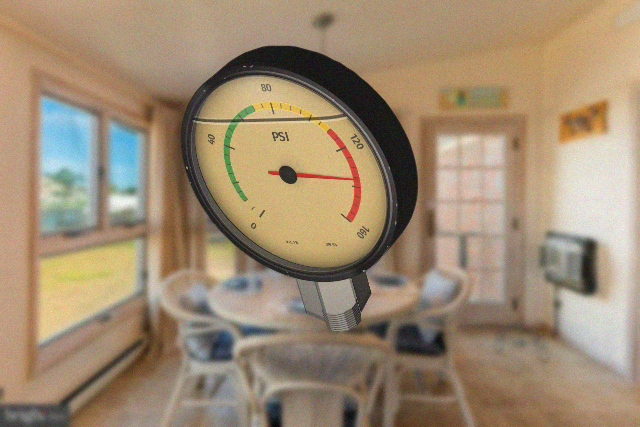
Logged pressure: 135 psi
